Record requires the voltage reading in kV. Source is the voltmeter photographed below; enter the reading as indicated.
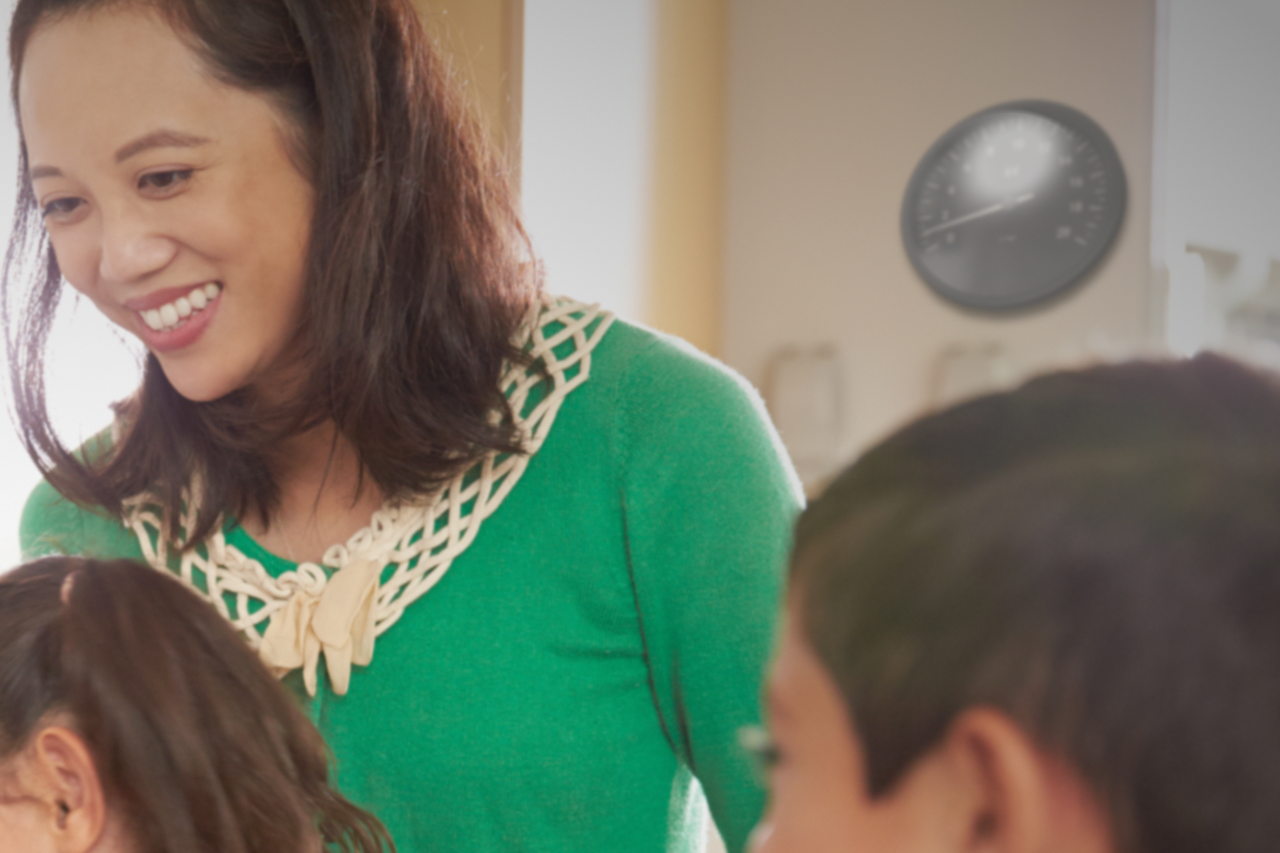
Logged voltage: 1 kV
